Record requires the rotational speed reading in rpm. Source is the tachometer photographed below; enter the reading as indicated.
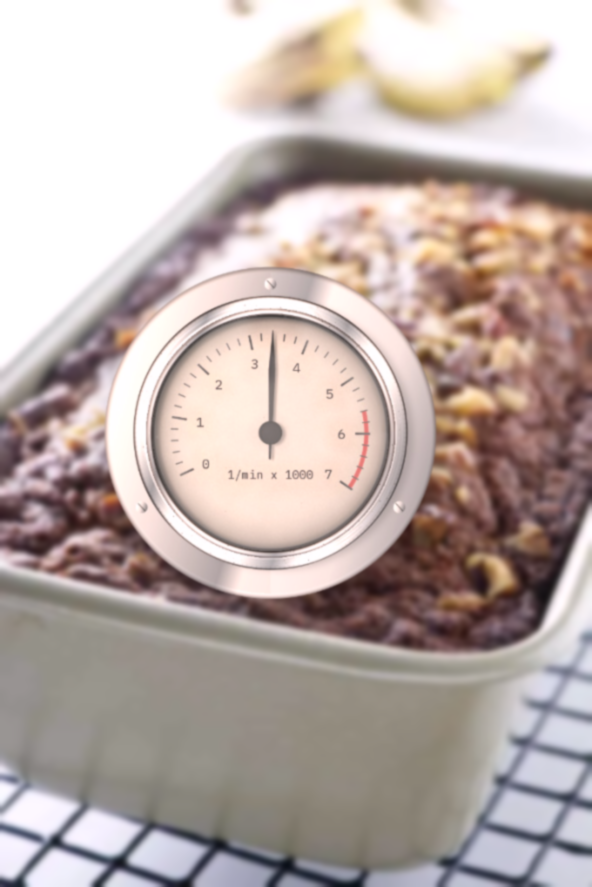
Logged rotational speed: 3400 rpm
